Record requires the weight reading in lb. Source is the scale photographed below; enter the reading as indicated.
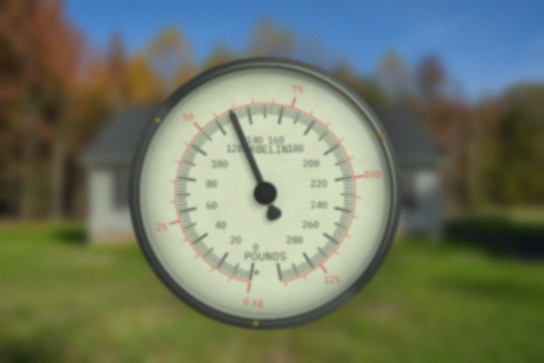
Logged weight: 130 lb
